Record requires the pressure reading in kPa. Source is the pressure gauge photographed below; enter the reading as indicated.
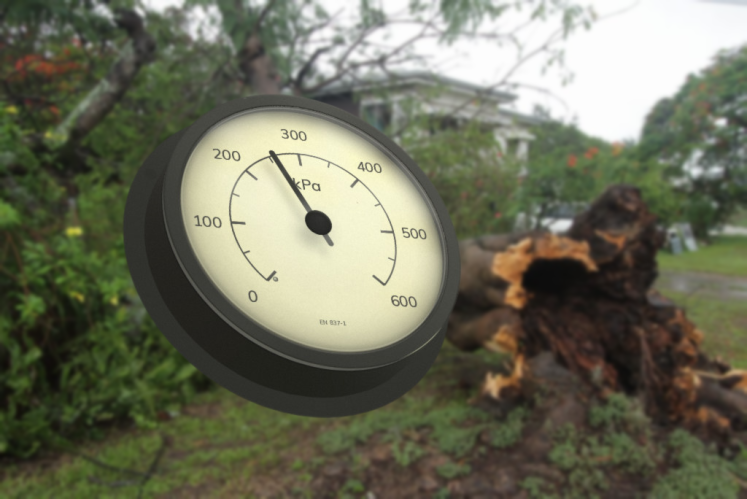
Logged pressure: 250 kPa
